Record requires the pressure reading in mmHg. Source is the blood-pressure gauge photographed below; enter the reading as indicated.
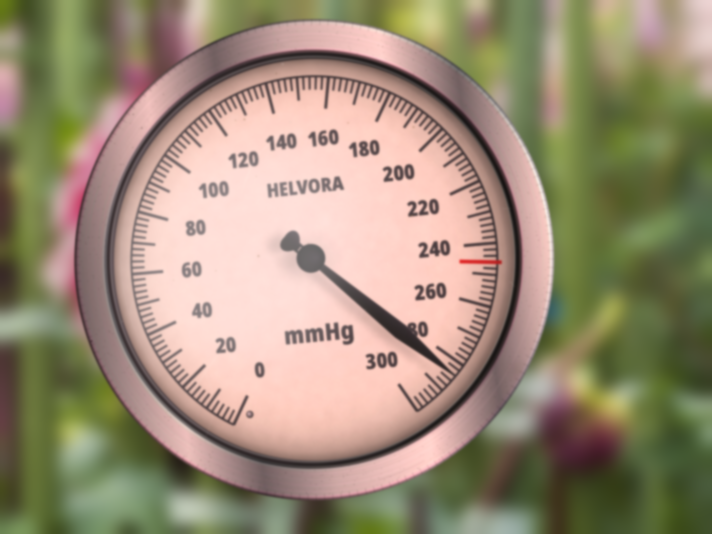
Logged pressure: 284 mmHg
